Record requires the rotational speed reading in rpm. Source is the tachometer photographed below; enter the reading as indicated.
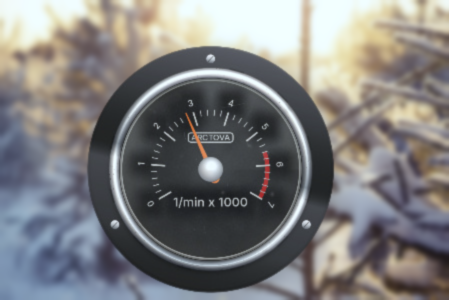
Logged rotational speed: 2800 rpm
